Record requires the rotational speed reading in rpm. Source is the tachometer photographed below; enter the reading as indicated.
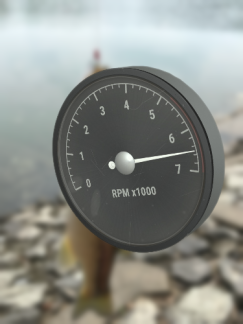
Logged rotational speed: 6500 rpm
